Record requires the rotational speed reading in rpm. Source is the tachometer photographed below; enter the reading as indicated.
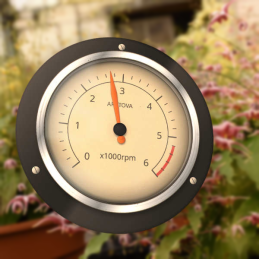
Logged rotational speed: 2700 rpm
